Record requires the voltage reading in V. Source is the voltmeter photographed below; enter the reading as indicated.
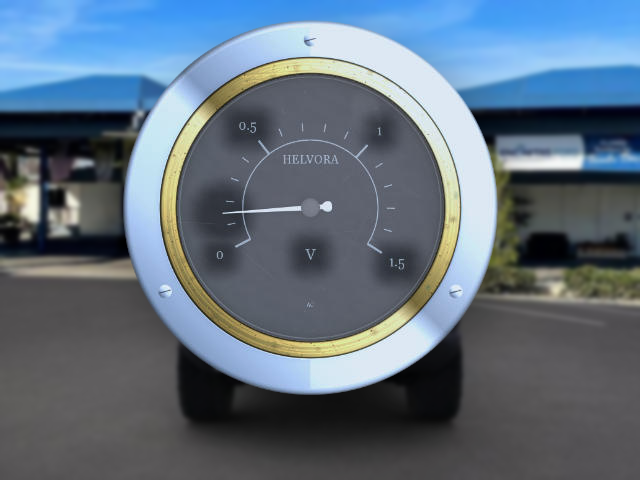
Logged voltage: 0.15 V
